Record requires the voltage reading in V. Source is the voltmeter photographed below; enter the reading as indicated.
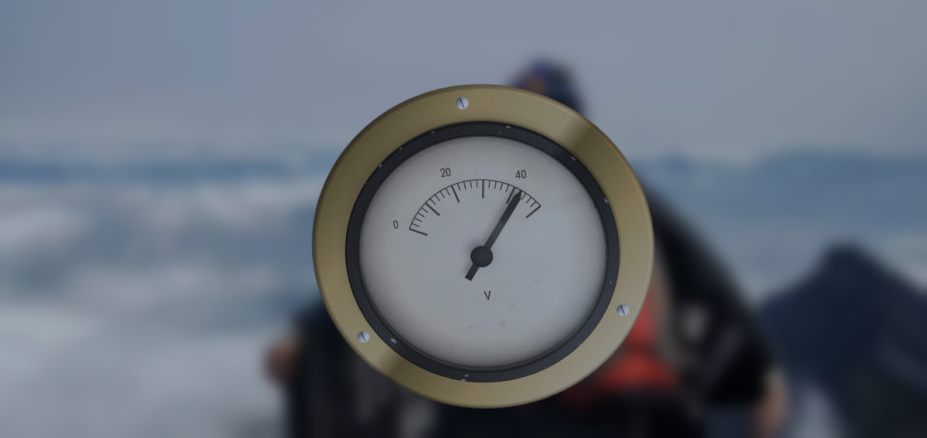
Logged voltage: 42 V
